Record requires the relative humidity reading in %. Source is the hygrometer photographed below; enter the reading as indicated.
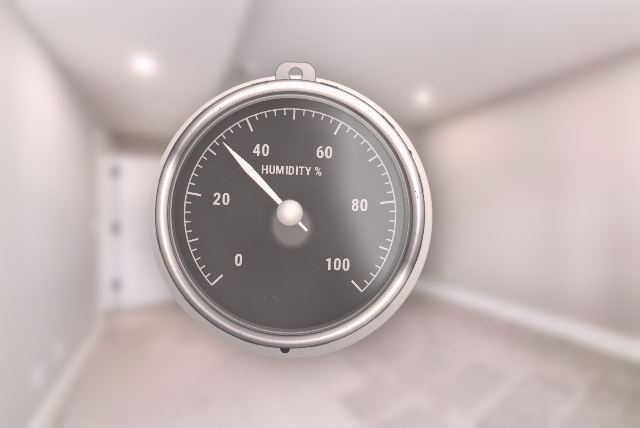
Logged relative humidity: 33 %
